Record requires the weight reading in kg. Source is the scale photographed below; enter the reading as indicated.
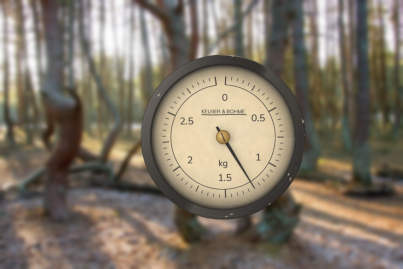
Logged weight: 1.25 kg
